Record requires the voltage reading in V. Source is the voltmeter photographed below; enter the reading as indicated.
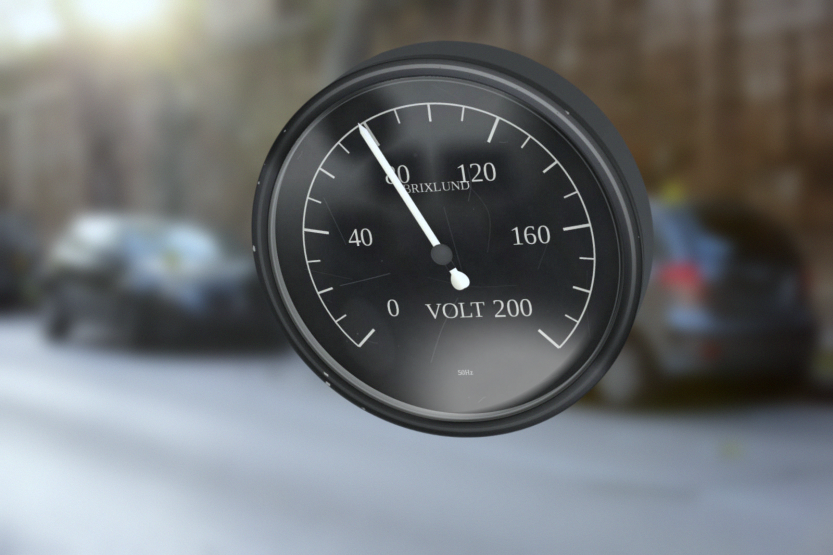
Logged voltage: 80 V
